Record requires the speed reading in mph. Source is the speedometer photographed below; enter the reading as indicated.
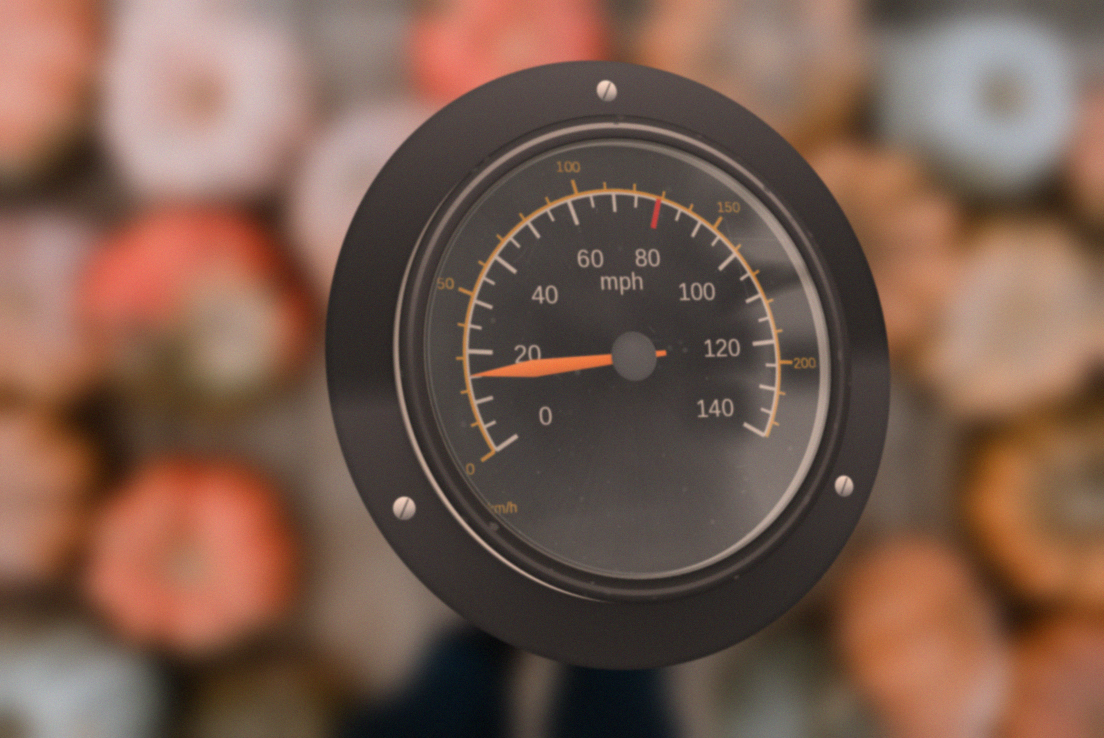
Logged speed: 15 mph
